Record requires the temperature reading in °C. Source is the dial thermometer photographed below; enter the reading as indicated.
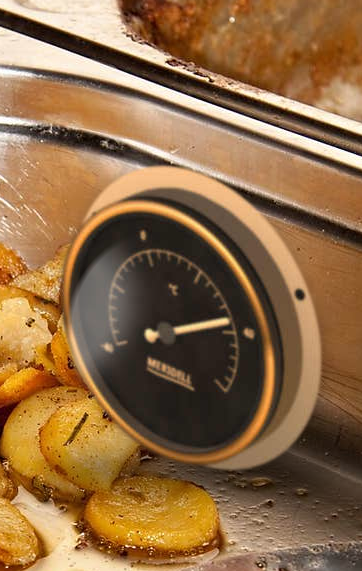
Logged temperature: 36 °C
